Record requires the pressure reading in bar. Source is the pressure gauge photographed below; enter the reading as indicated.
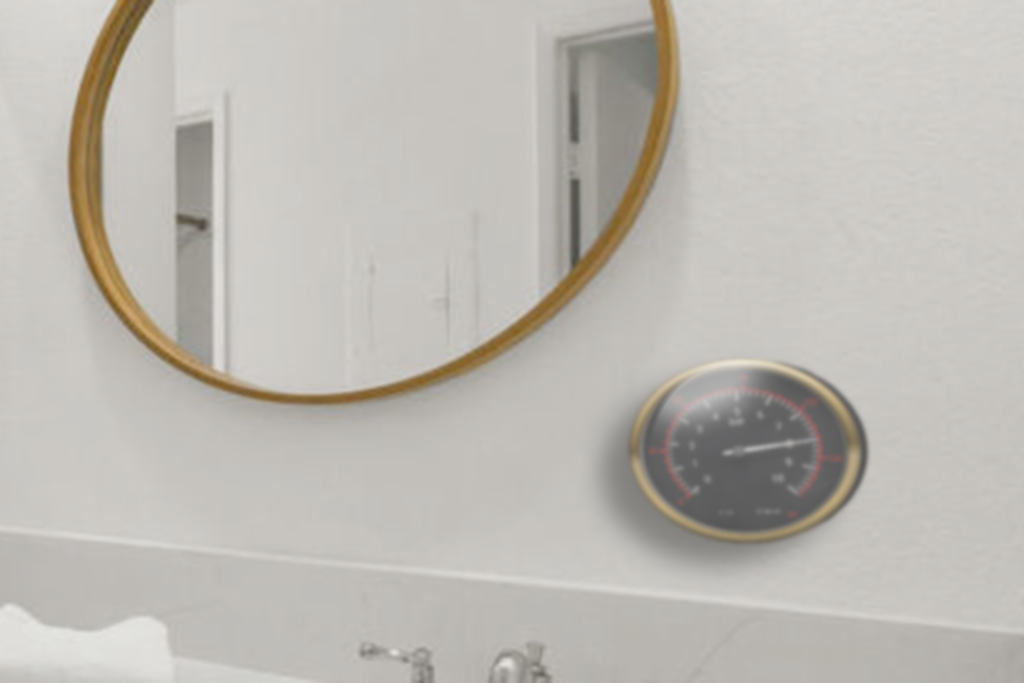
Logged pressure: 8 bar
